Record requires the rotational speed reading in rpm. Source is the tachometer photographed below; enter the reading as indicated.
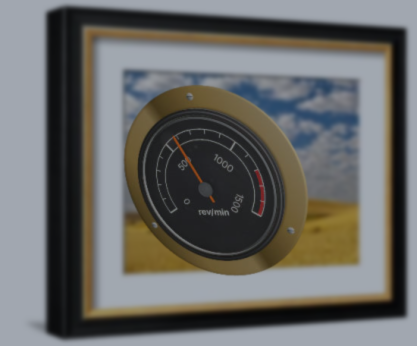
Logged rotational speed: 600 rpm
